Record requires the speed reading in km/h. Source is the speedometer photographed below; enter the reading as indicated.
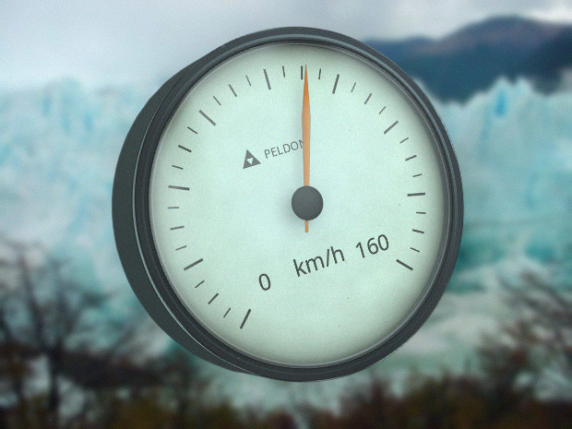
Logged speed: 90 km/h
